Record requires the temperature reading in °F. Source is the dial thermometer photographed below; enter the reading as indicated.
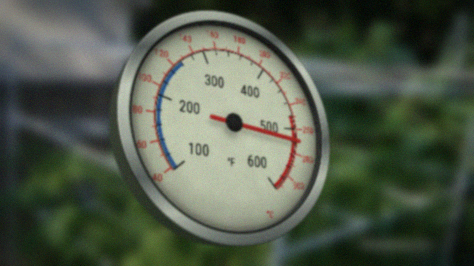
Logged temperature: 520 °F
